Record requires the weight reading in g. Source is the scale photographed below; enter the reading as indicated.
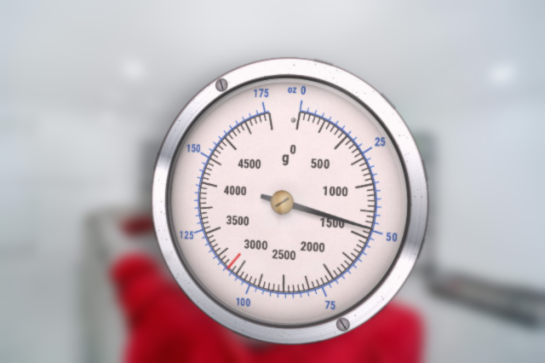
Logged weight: 1400 g
